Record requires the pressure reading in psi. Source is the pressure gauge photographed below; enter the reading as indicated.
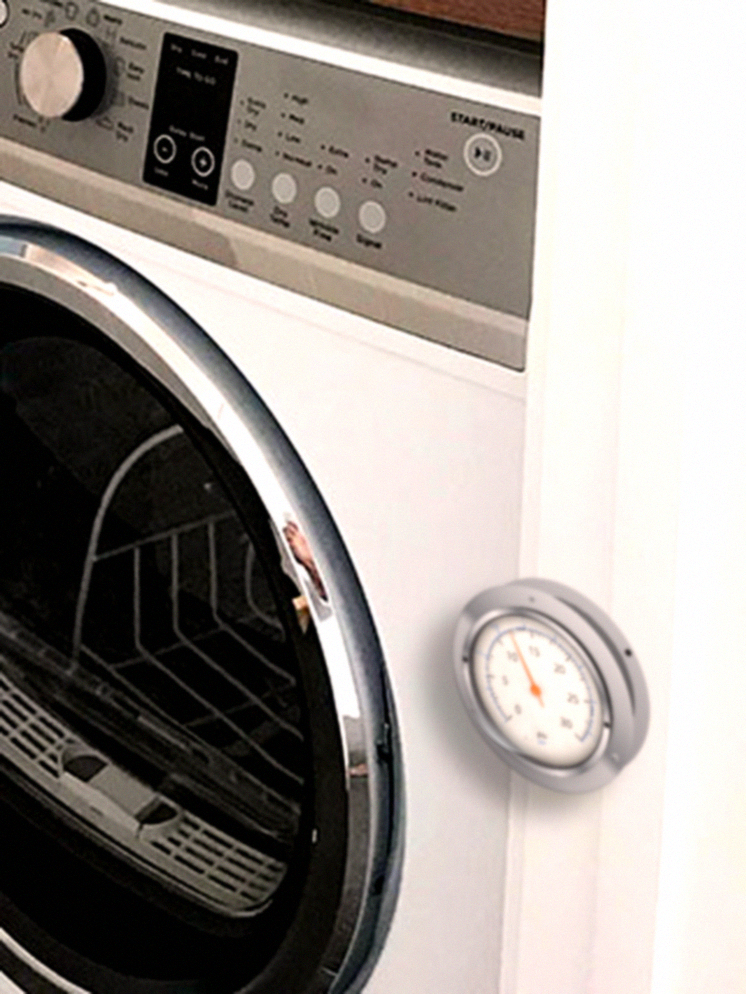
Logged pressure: 12.5 psi
